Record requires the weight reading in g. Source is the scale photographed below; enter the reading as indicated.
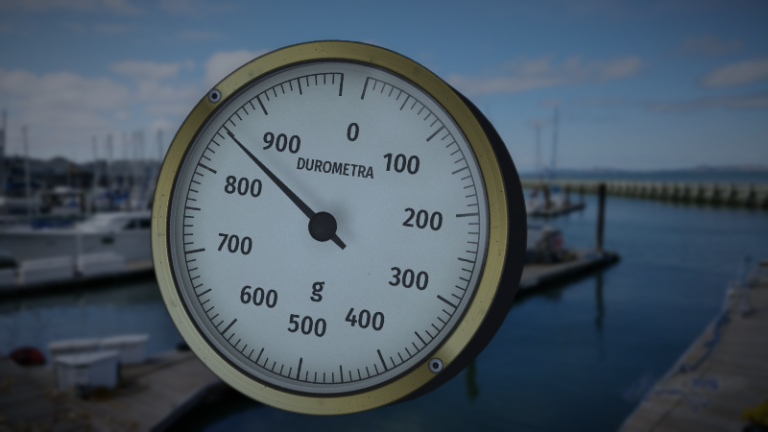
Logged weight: 850 g
